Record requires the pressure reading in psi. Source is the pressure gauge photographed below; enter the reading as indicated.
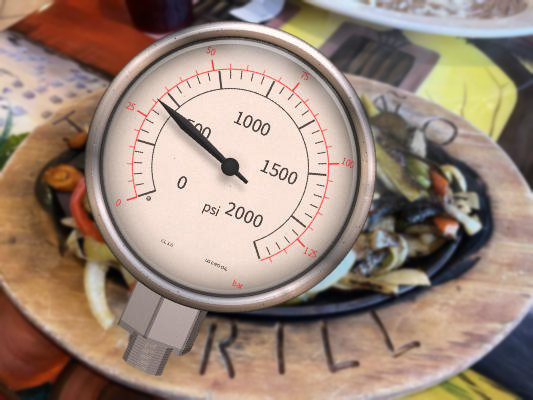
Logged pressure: 450 psi
